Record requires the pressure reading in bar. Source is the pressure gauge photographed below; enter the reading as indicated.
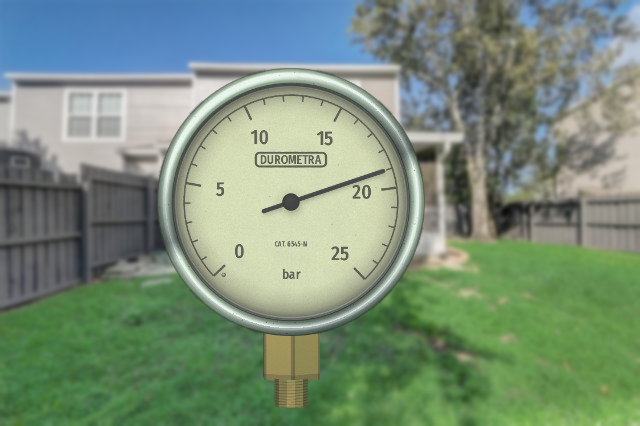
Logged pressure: 19 bar
